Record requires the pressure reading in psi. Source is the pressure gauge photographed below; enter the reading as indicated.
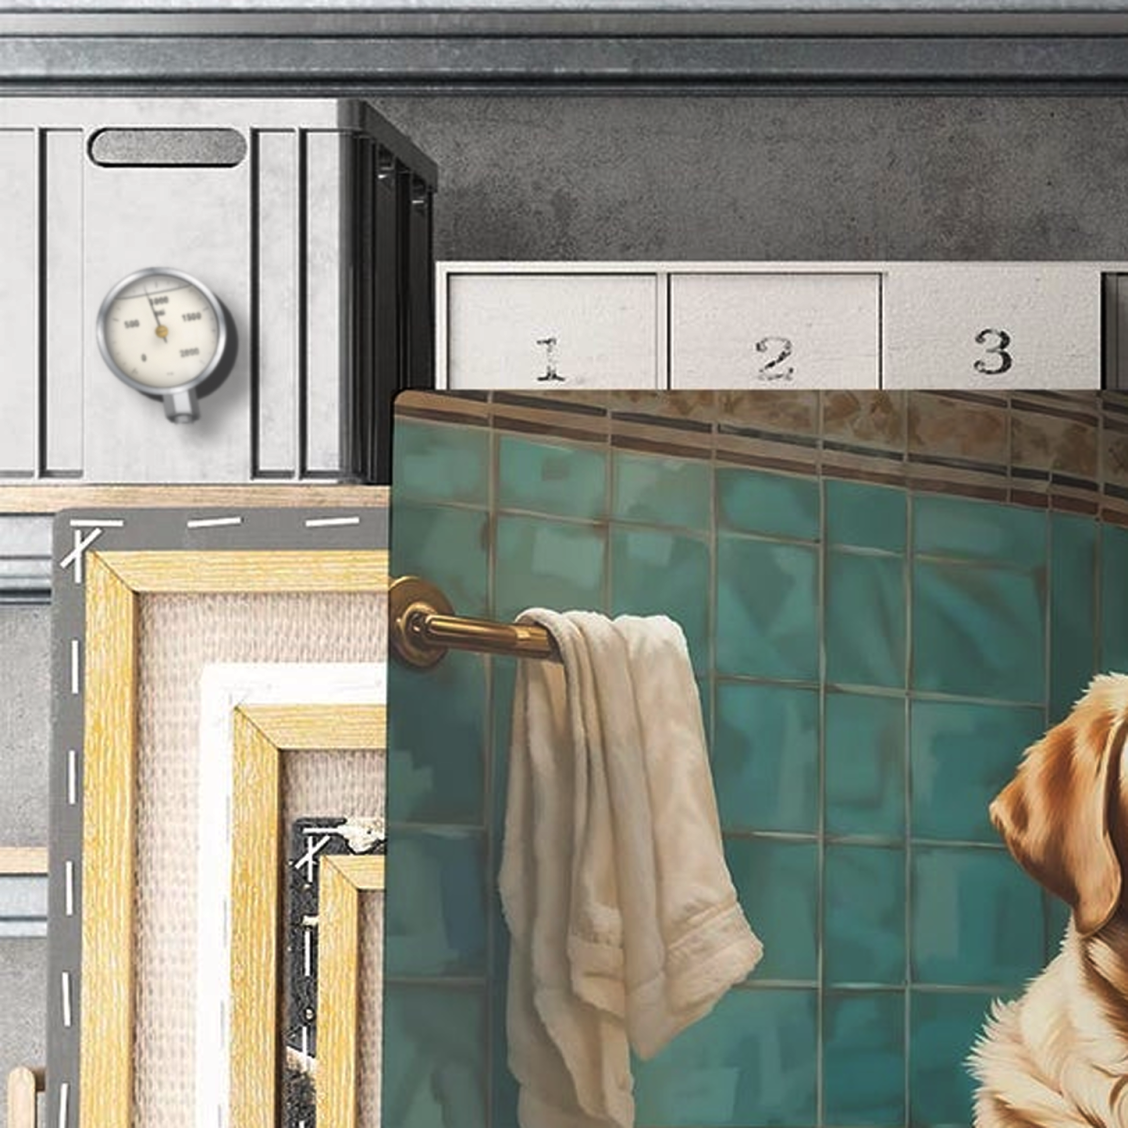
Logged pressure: 900 psi
